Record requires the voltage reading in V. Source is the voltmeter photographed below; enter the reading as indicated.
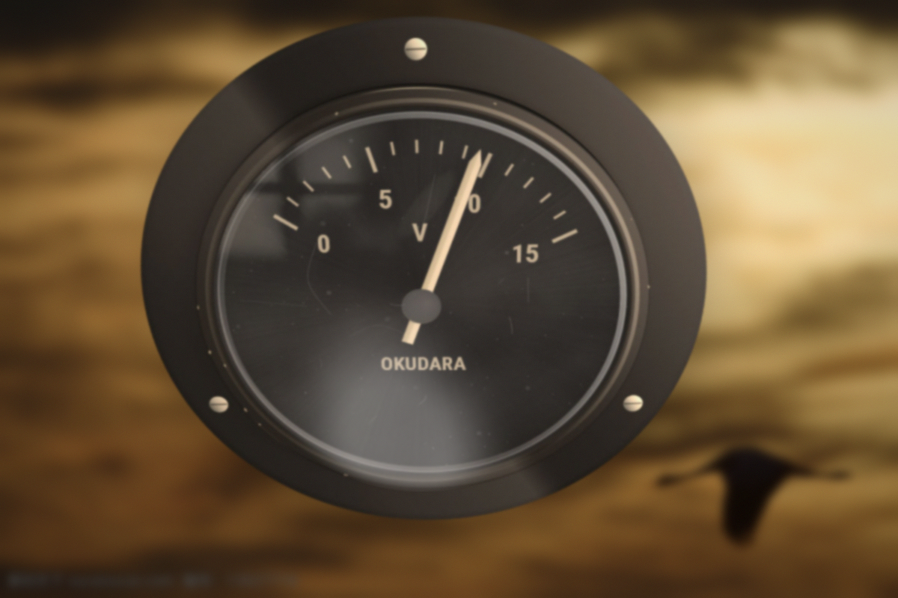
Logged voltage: 9.5 V
